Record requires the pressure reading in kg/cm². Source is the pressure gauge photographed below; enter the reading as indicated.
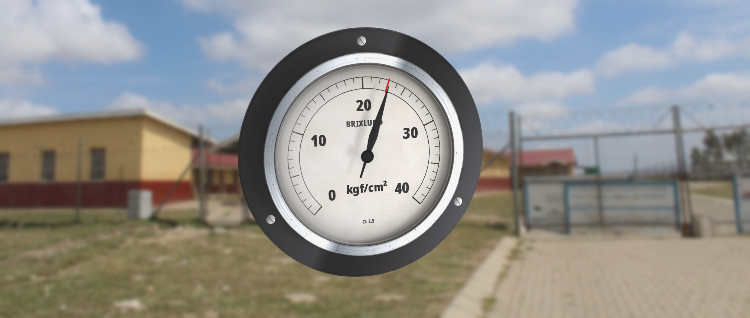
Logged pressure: 23 kg/cm²
